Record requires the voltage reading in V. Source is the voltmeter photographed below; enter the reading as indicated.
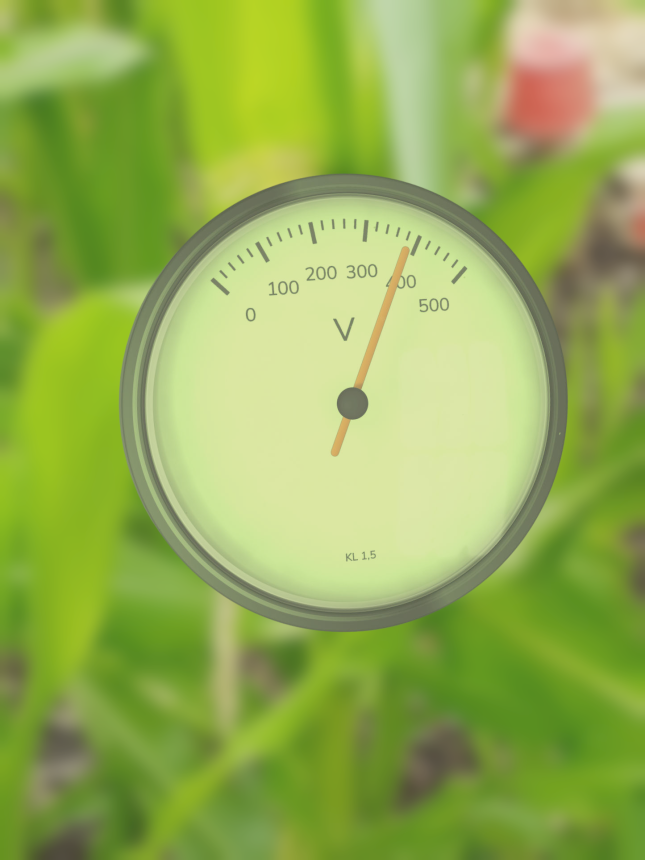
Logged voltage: 380 V
